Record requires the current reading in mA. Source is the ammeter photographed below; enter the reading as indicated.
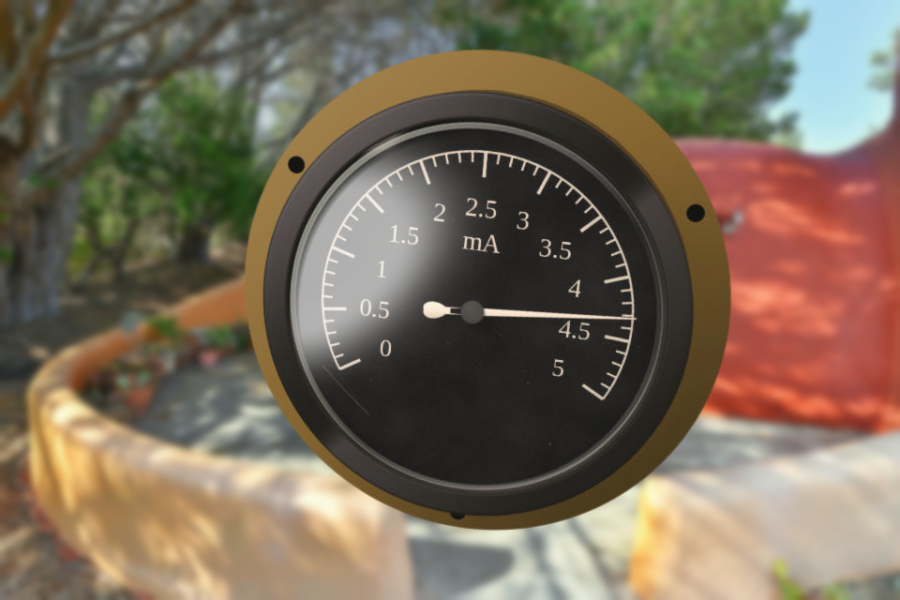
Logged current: 4.3 mA
